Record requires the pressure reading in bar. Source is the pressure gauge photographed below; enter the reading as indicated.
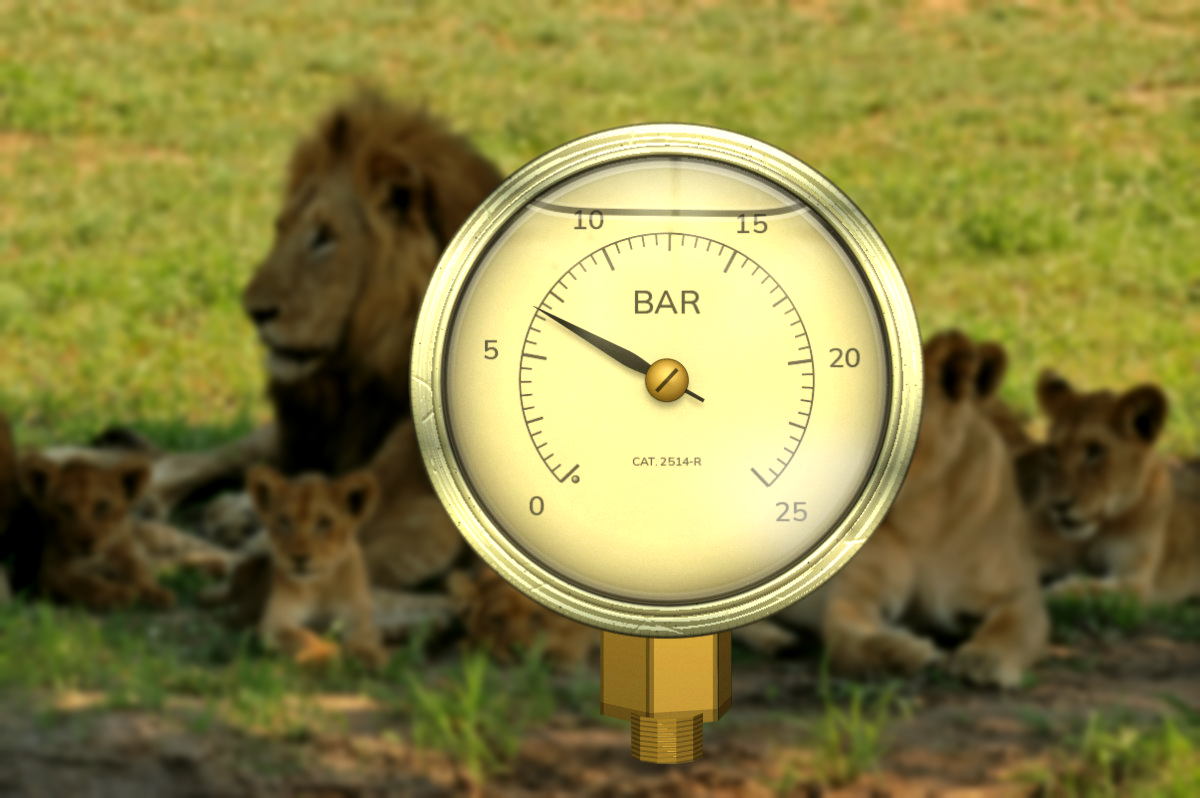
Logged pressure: 6.75 bar
